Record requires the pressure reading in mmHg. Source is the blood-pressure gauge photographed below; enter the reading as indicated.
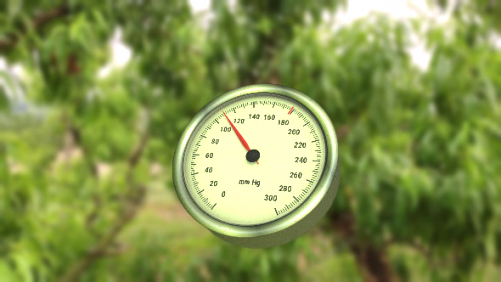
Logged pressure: 110 mmHg
